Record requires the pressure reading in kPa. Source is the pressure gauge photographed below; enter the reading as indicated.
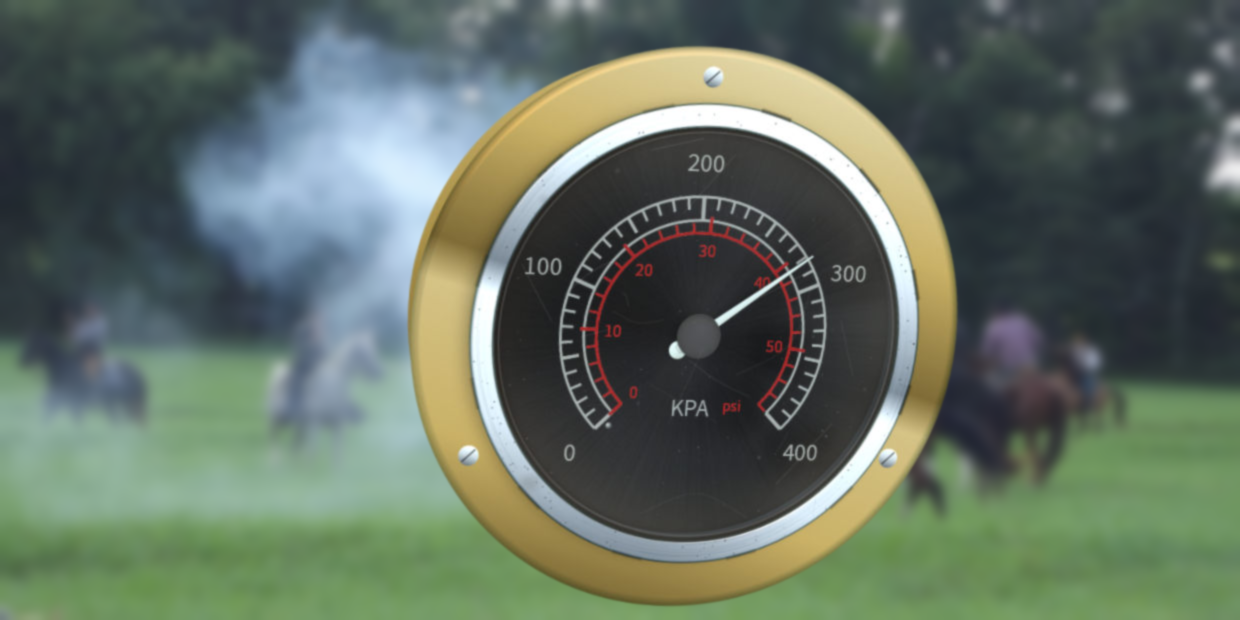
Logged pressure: 280 kPa
